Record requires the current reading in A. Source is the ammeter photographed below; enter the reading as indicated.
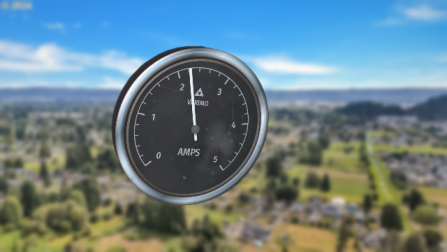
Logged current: 2.2 A
